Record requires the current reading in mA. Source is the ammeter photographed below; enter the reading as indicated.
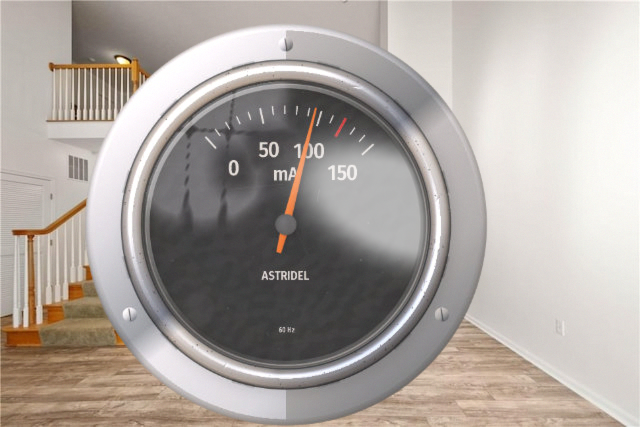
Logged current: 95 mA
